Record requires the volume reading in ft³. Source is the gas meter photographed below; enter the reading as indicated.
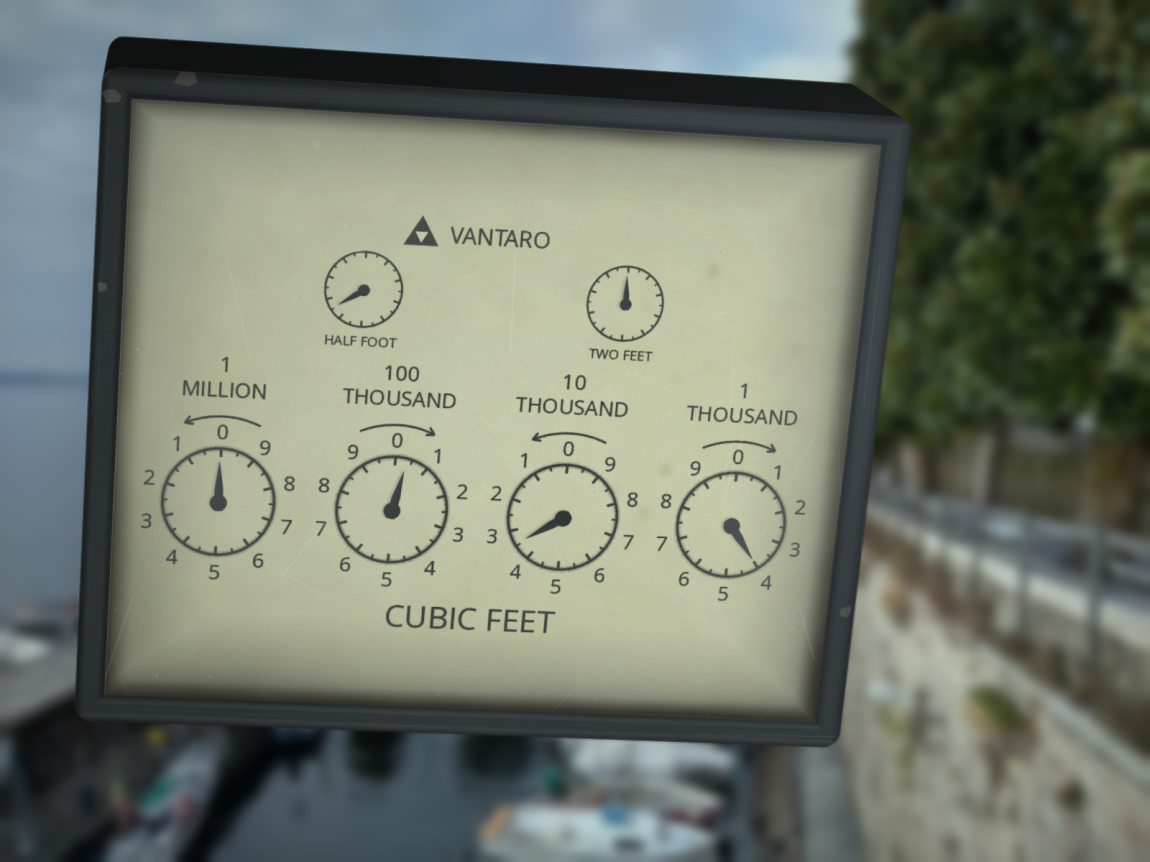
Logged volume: 3400 ft³
